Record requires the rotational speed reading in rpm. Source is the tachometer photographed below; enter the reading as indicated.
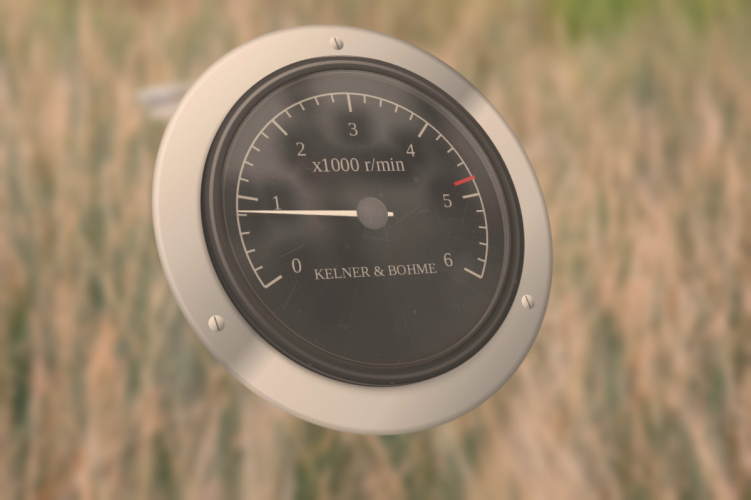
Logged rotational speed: 800 rpm
